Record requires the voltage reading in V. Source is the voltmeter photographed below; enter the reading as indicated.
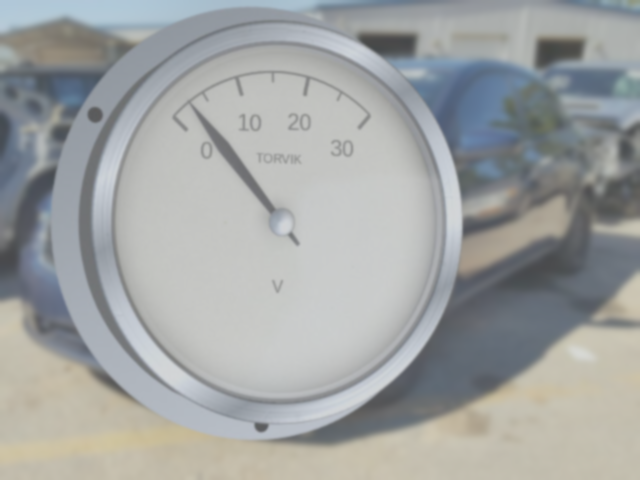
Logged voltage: 2.5 V
